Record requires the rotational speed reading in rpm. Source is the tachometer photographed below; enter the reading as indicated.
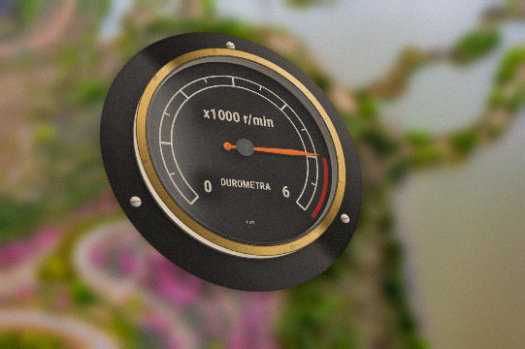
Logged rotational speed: 5000 rpm
